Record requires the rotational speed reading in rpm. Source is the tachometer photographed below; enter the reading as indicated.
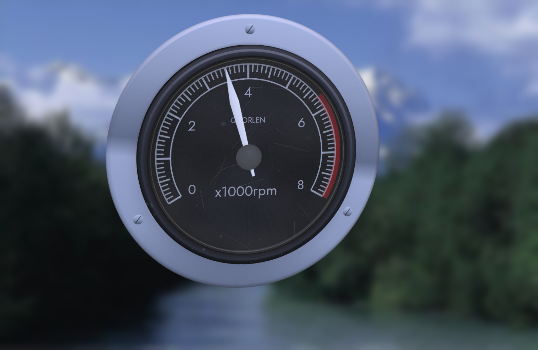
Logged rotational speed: 3500 rpm
